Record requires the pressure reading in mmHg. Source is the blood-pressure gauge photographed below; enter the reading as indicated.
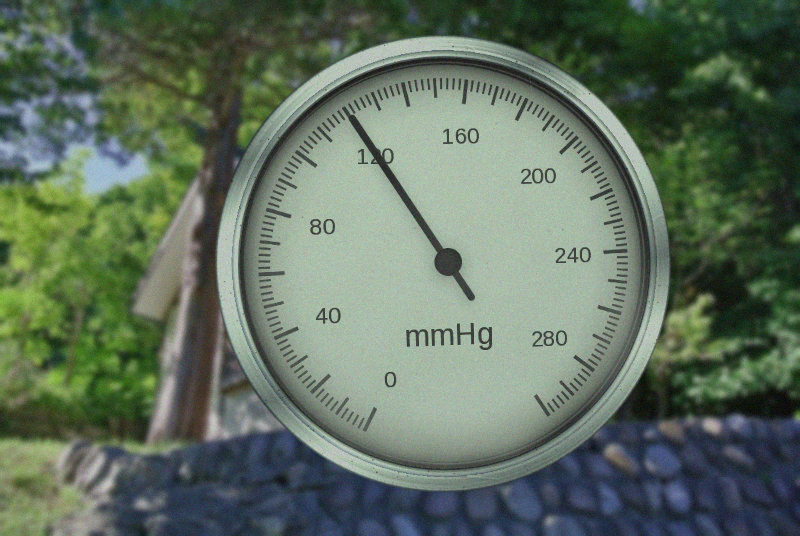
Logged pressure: 120 mmHg
